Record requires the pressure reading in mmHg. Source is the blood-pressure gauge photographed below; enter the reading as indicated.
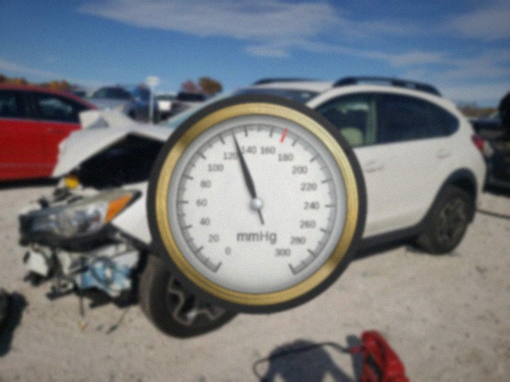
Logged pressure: 130 mmHg
